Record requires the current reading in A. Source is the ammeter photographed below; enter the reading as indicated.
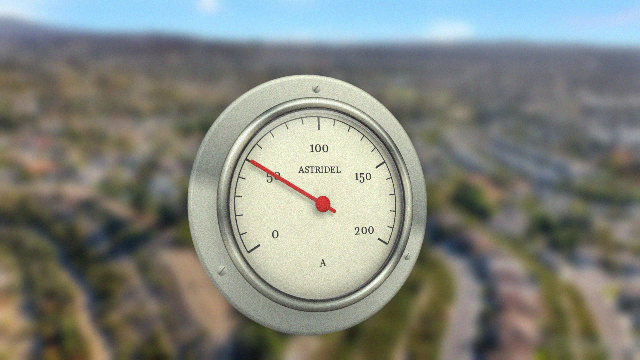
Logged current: 50 A
